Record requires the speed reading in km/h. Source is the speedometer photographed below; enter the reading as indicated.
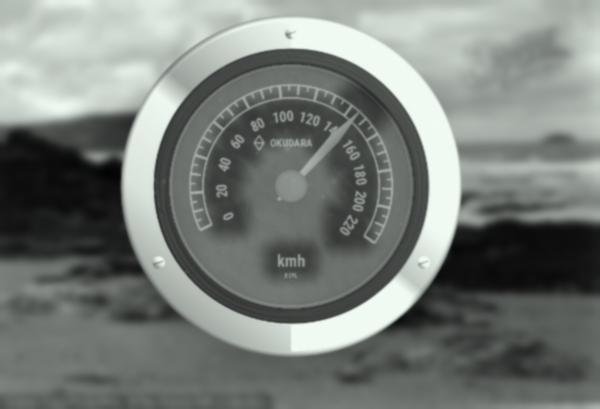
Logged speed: 145 km/h
